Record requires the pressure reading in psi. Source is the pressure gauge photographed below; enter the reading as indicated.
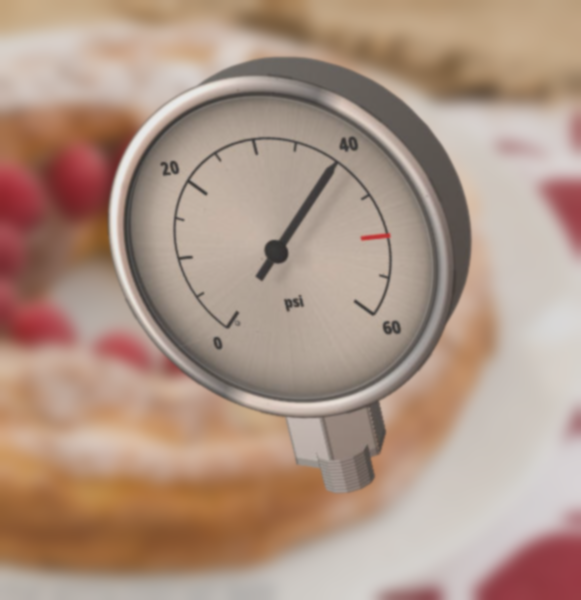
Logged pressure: 40 psi
